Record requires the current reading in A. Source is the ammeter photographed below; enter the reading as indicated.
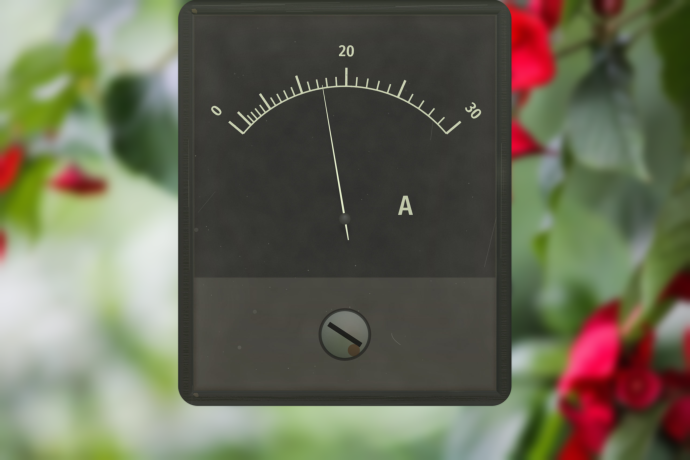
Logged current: 17.5 A
